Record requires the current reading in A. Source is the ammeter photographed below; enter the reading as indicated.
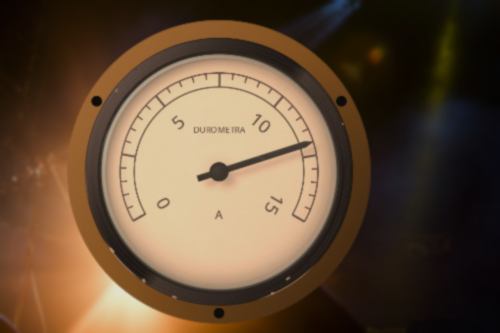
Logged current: 12 A
